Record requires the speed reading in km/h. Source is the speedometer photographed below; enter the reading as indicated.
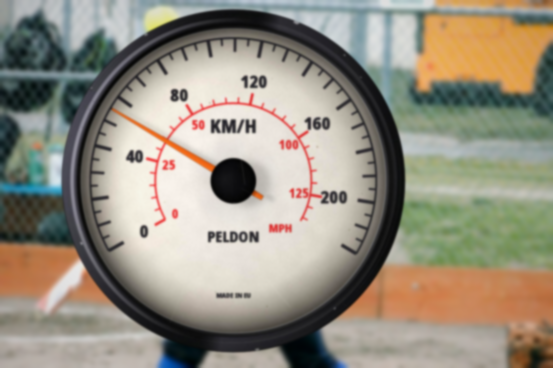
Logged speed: 55 km/h
